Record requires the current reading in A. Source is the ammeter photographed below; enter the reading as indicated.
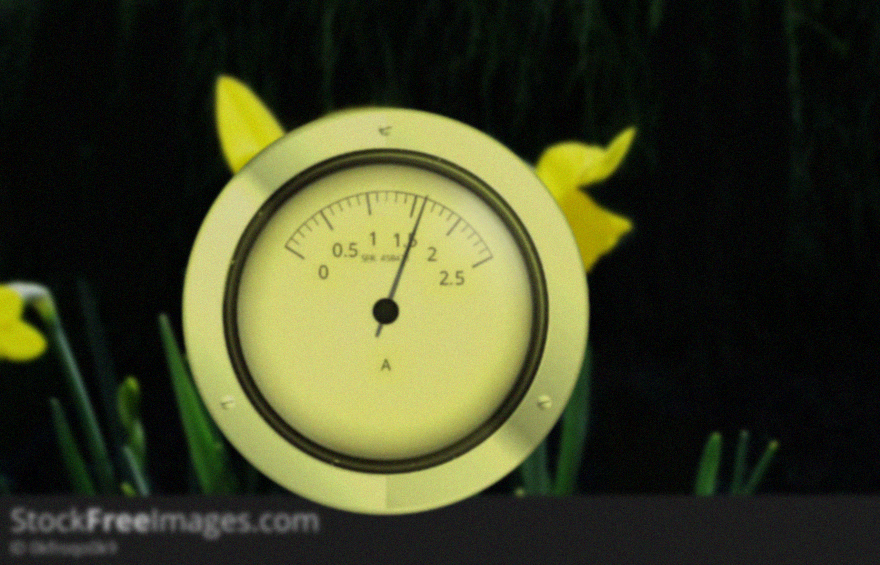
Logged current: 1.6 A
